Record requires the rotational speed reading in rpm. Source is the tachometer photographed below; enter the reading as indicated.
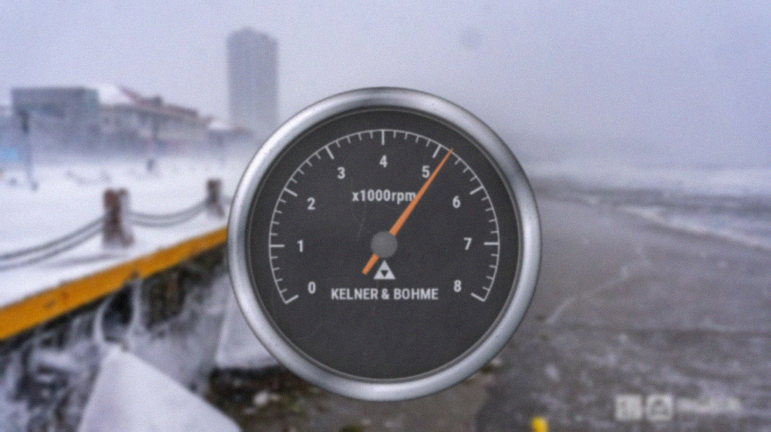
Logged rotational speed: 5200 rpm
